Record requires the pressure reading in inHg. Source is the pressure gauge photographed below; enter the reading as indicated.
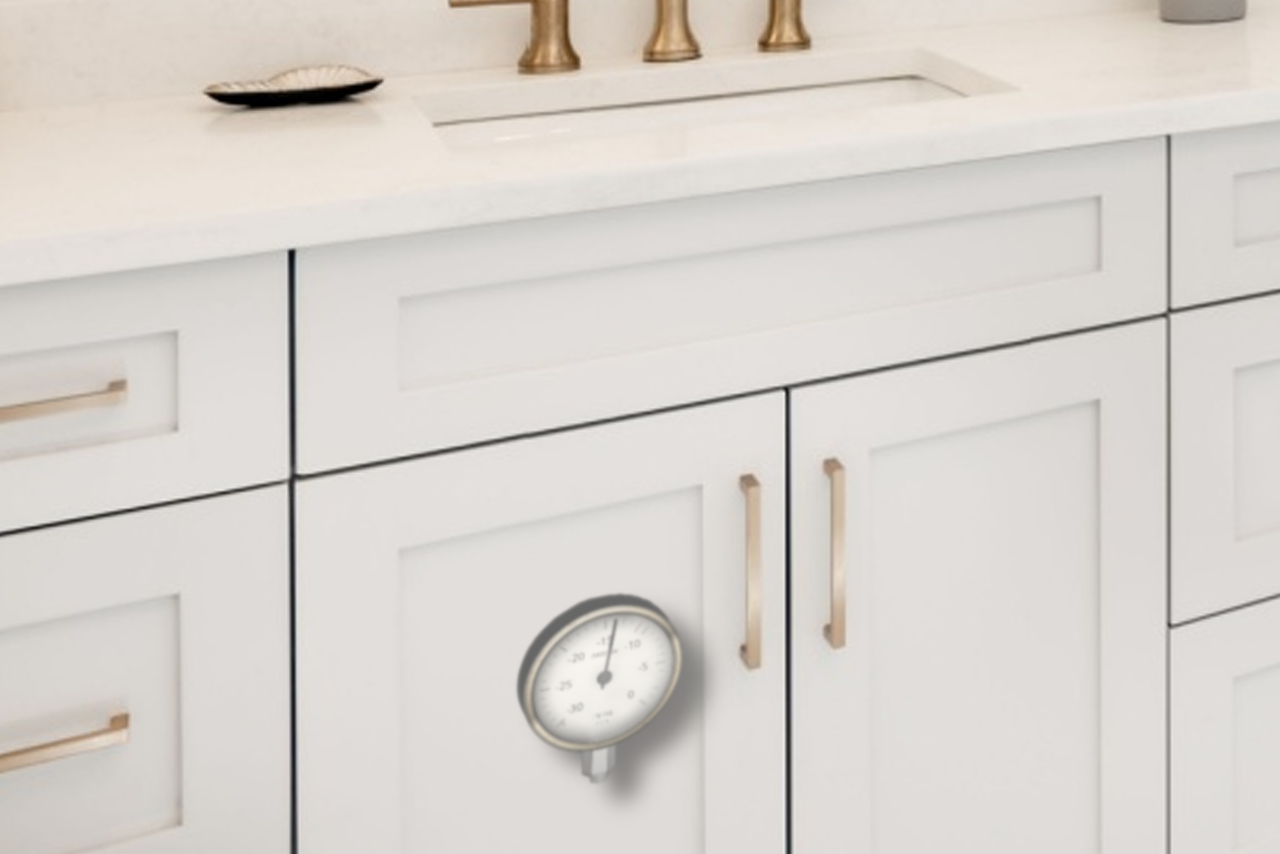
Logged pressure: -14 inHg
